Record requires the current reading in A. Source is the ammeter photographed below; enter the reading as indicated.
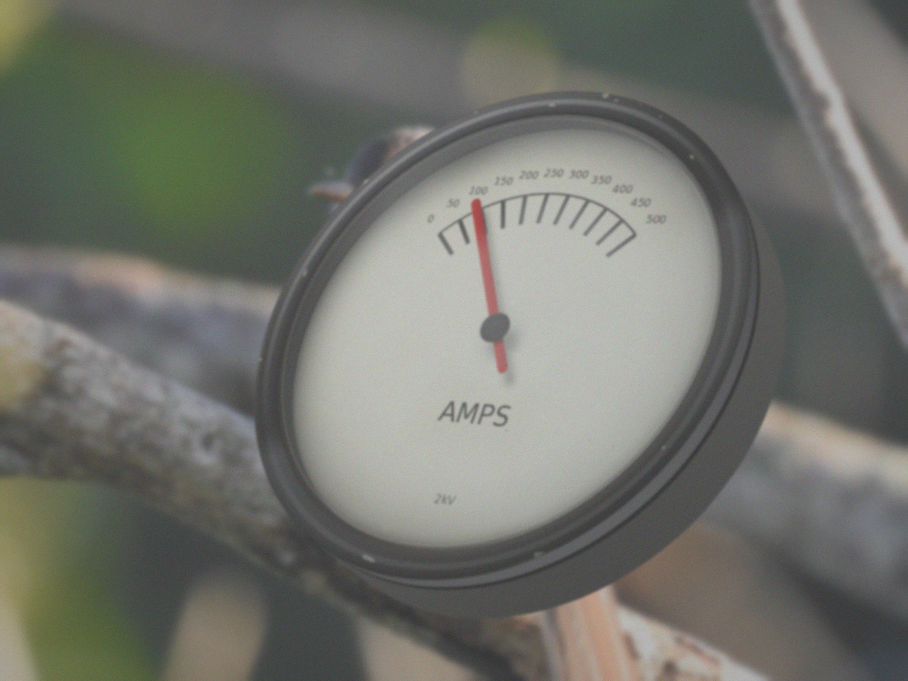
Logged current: 100 A
